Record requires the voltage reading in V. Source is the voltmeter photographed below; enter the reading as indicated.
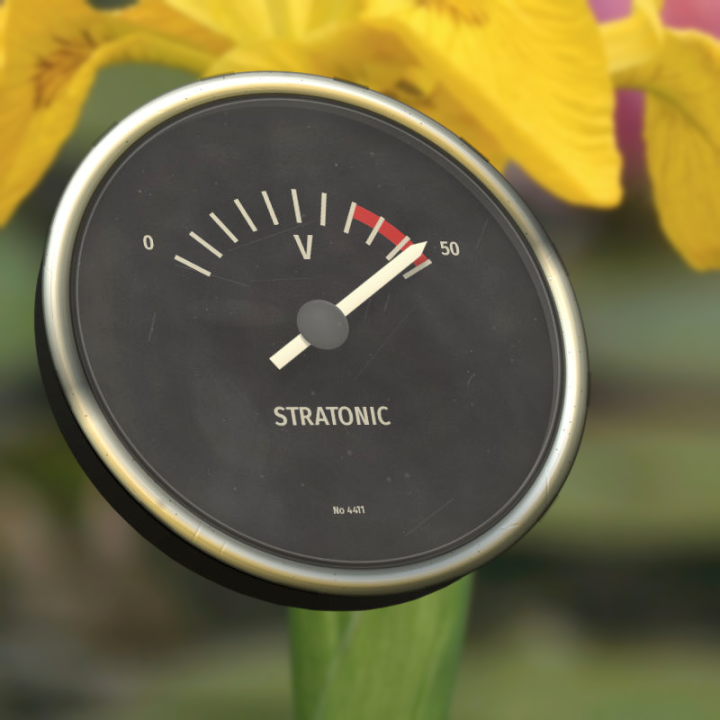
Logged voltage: 47.5 V
